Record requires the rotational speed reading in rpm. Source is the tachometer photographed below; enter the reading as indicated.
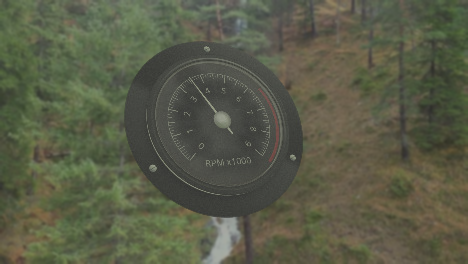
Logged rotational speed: 3500 rpm
